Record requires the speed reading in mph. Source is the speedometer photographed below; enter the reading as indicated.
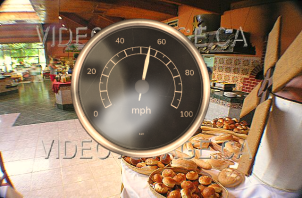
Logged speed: 55 mph
